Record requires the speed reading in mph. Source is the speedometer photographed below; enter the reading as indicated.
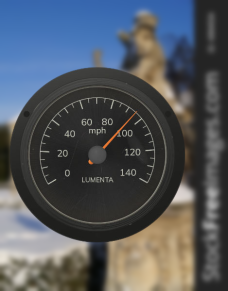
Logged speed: 95 mph
